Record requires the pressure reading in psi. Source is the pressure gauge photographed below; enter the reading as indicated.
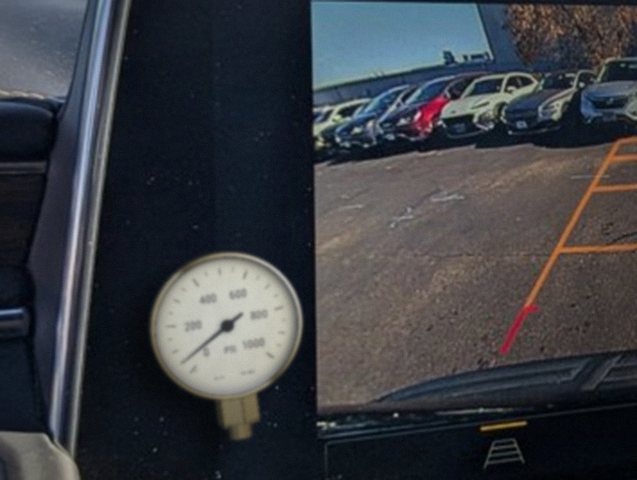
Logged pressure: 50 psi
